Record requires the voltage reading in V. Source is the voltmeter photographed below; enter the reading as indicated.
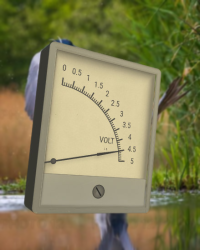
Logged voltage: 4.5 V
